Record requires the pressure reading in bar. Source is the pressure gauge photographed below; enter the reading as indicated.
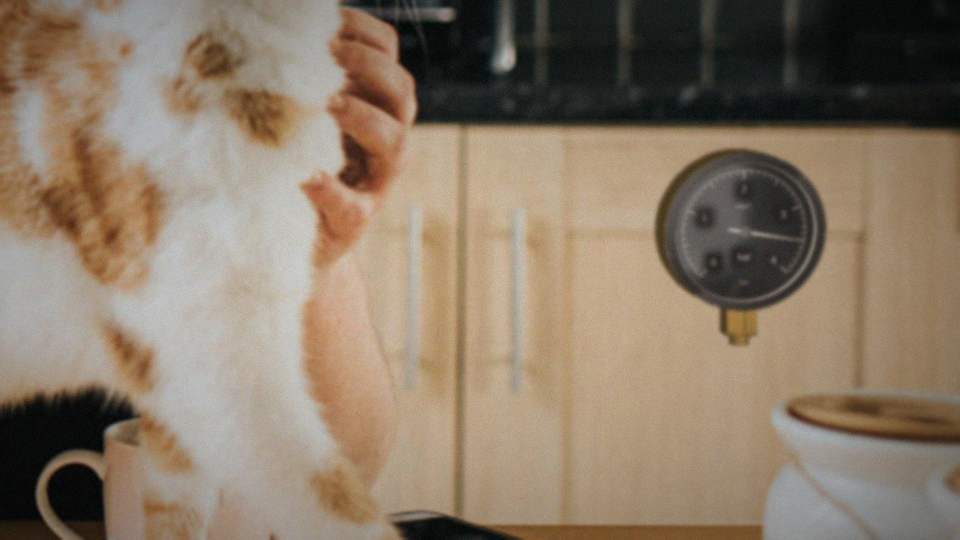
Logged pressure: 3.5 bar
